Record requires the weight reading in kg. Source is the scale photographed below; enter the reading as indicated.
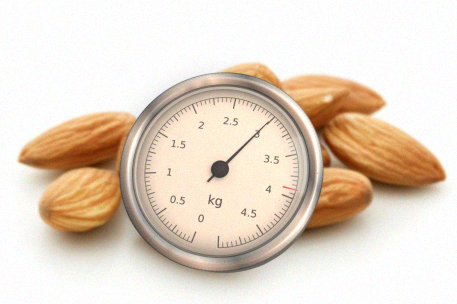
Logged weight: 3 kg
